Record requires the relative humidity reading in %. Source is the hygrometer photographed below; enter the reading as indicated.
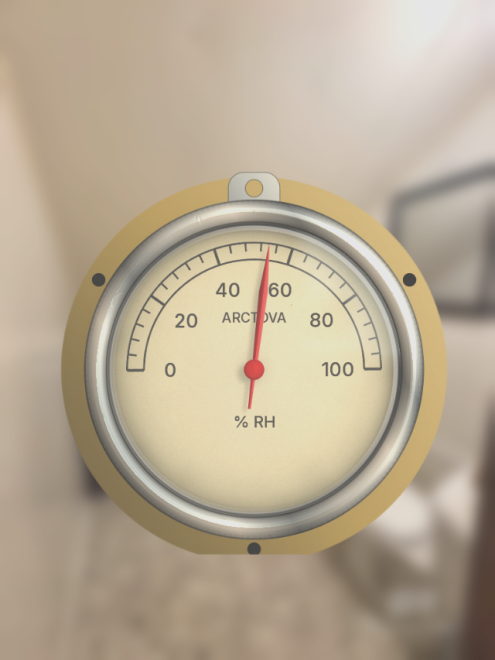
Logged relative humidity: 54 %
